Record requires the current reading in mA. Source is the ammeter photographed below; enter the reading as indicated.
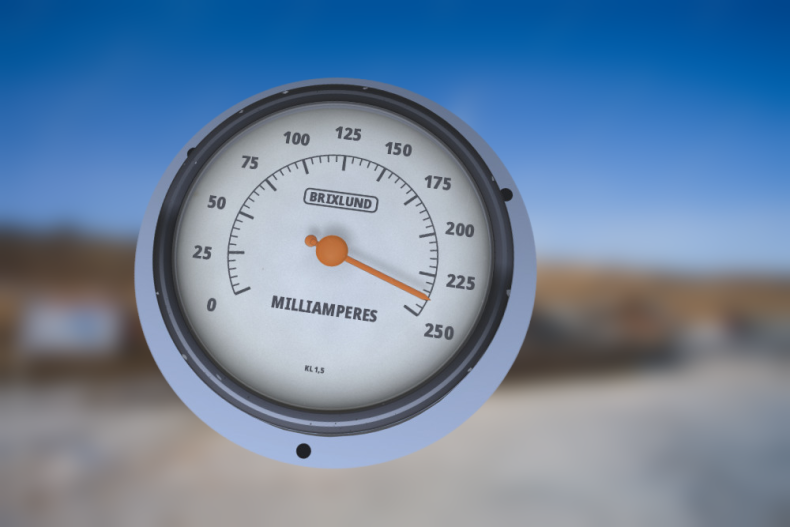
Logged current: 240 mA
